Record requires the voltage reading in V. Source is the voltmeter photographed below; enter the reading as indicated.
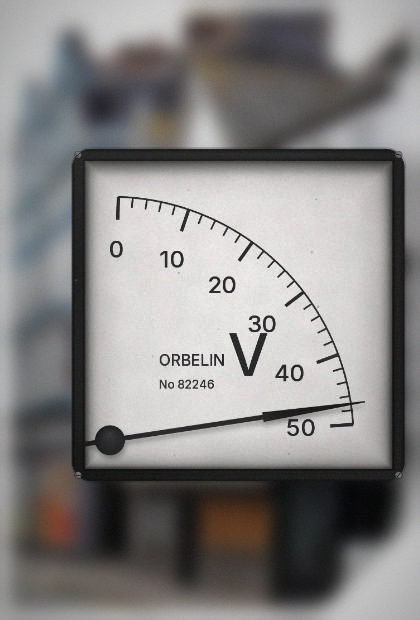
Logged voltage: 47 V
